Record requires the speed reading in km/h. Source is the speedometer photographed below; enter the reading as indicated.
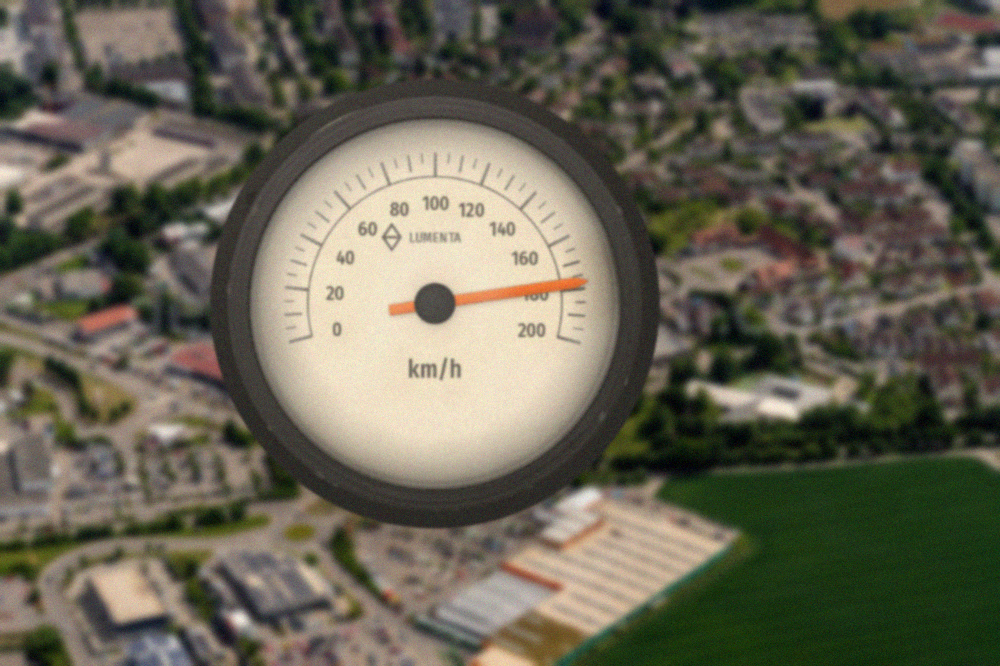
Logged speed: 177.5 km/h
